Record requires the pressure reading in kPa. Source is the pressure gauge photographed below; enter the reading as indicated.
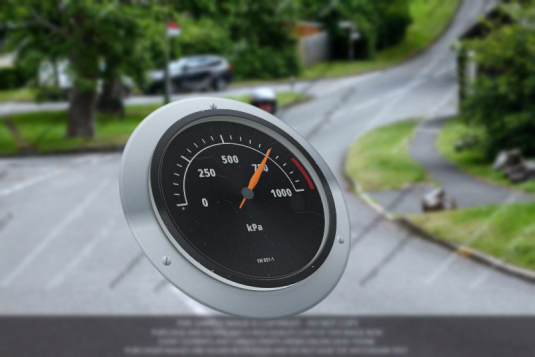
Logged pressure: 750 kPa
